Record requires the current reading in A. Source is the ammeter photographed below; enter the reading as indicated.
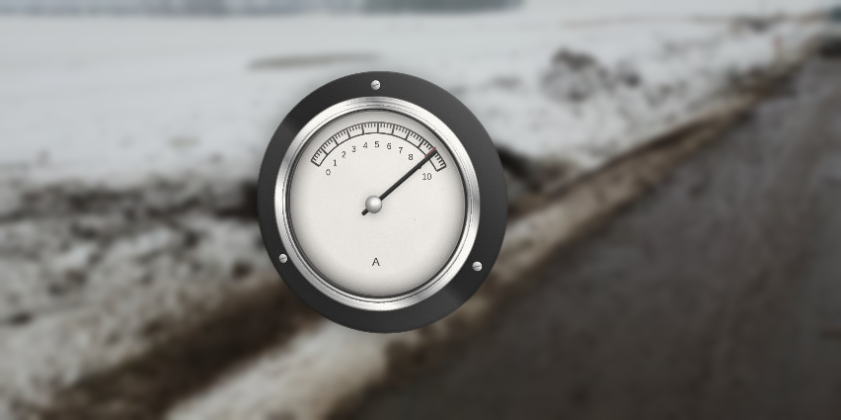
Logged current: 9 A
